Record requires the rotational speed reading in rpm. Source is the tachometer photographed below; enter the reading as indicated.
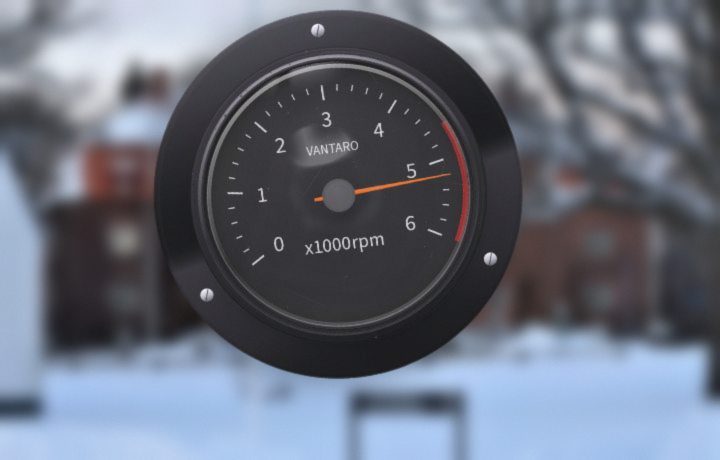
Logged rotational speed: 5200 rpm
